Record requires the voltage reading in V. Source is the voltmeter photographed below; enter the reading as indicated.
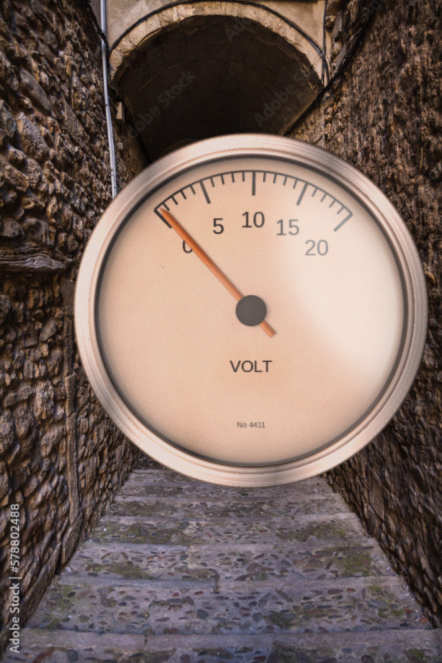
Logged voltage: 0.5 V
